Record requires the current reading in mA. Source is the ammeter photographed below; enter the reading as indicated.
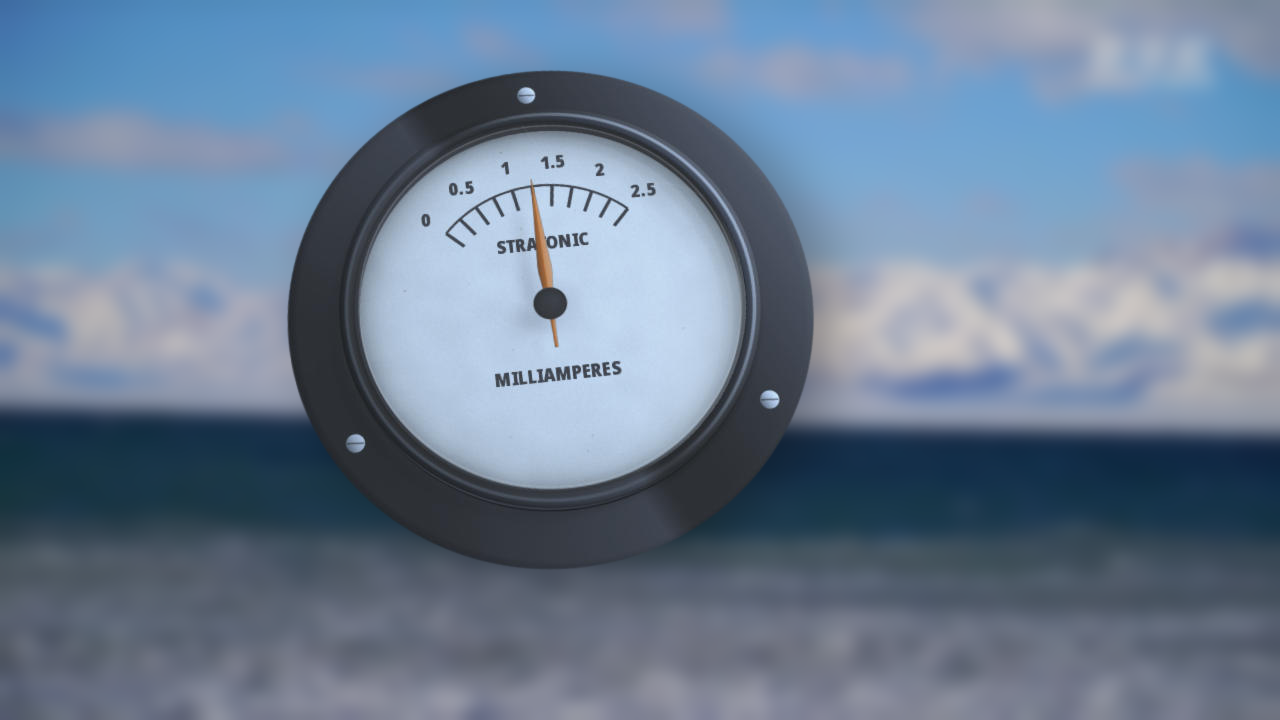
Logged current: 1.25 mA
